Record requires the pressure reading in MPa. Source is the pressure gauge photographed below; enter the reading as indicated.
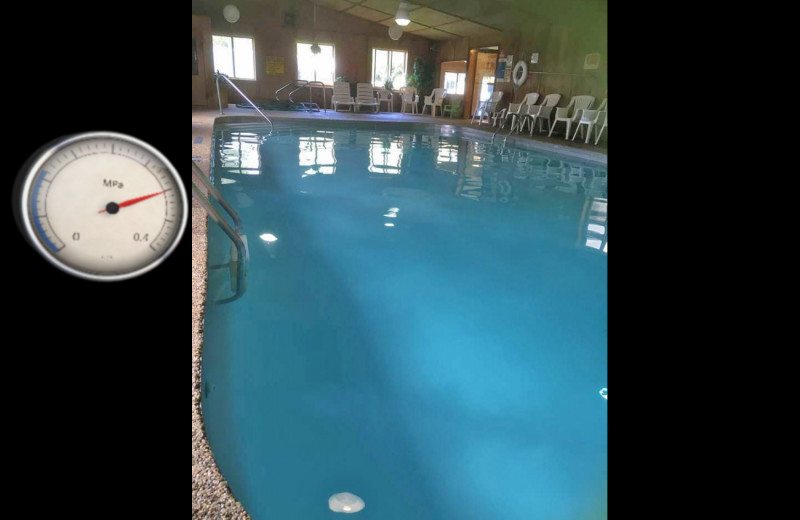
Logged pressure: 0.3 MPa
